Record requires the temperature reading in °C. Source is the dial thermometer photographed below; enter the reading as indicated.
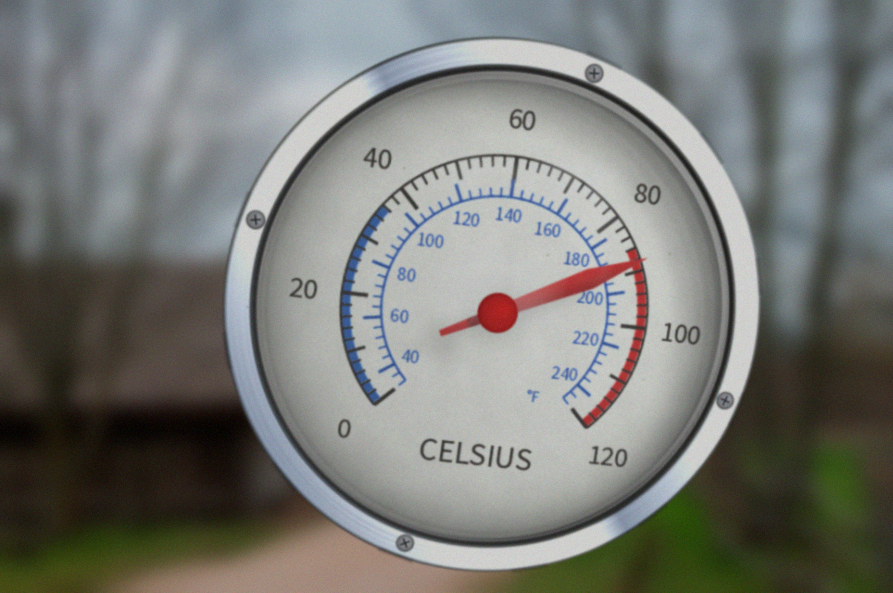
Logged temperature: 88 °C
